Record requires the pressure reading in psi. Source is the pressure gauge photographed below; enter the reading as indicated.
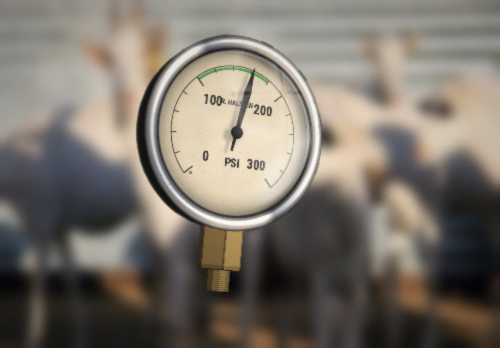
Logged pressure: 160 psi
